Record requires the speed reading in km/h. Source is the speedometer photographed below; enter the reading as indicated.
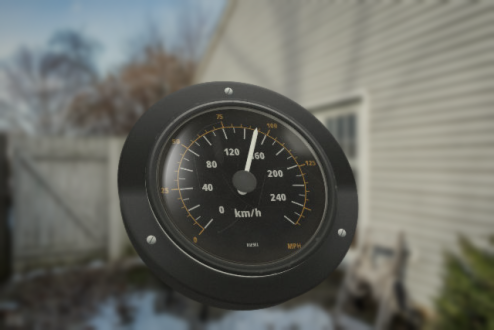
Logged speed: 150 km/h
